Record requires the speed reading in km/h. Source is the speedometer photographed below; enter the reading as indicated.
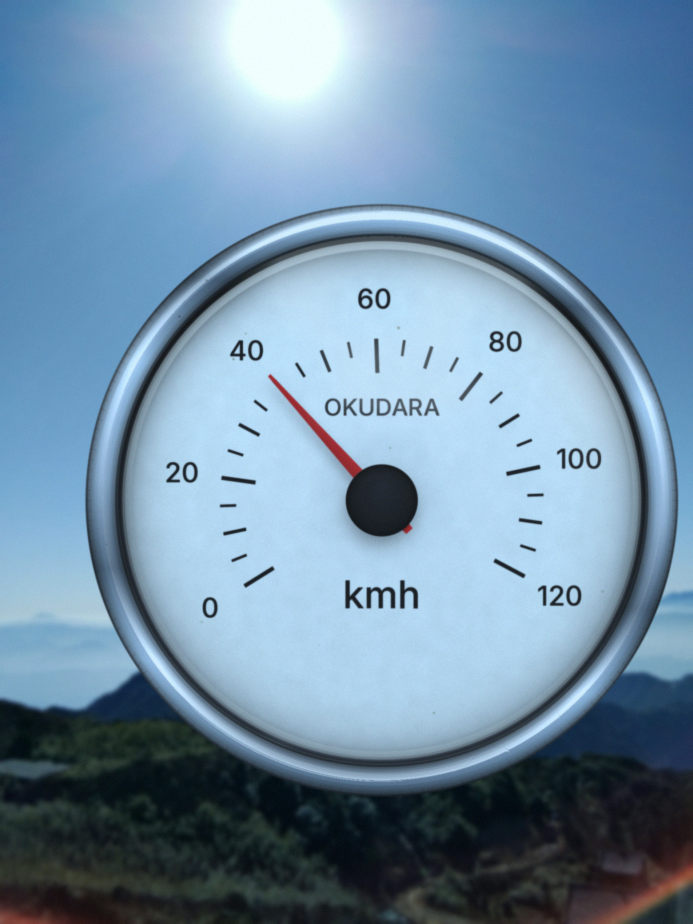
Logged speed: 40 km/h
